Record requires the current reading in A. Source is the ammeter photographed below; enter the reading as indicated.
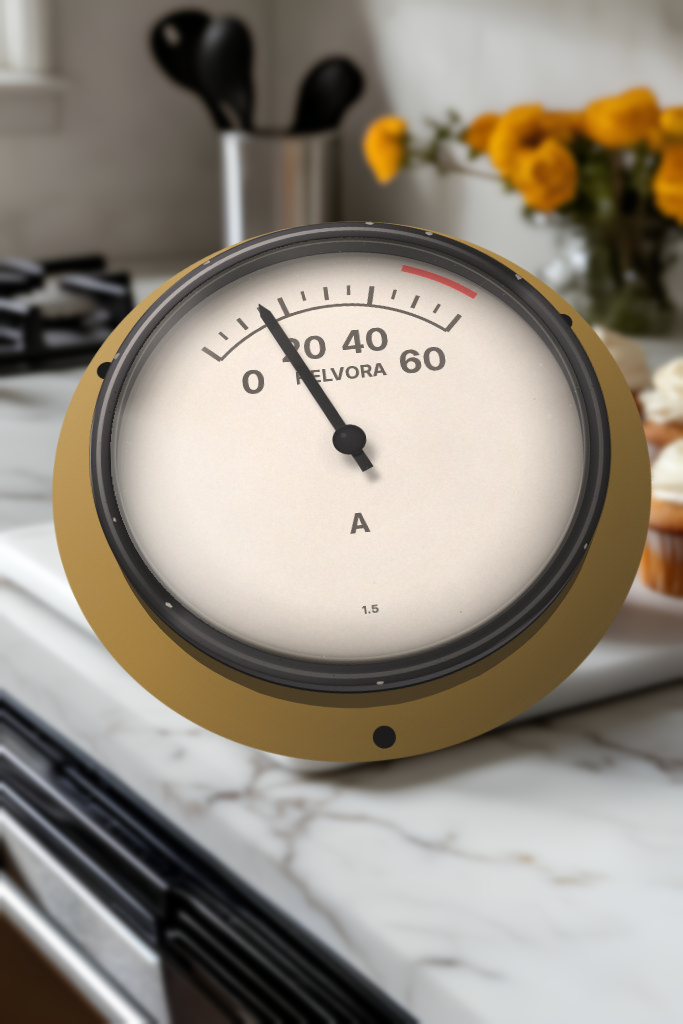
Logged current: 15 A
